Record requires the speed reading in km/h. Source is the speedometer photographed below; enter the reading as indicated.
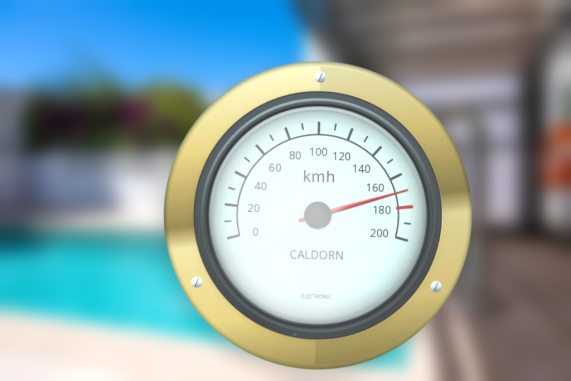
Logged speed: 170 km/h
